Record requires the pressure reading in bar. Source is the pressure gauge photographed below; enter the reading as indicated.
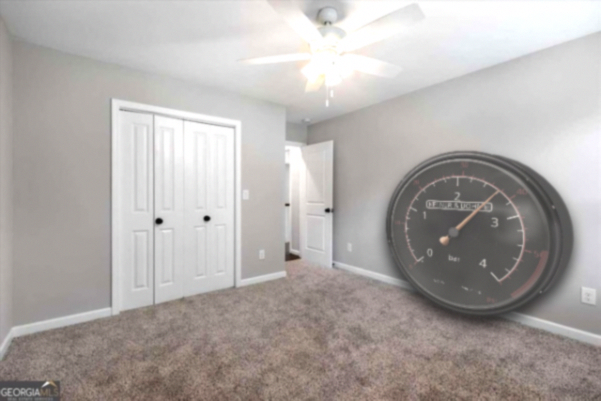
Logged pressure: 2.6 bar
